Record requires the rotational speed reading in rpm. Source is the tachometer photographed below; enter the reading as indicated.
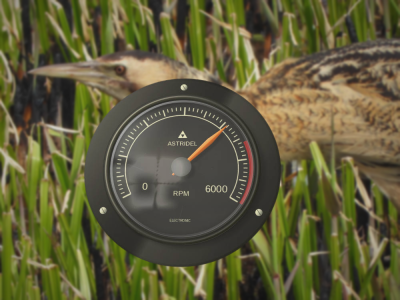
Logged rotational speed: 4100 rpm
